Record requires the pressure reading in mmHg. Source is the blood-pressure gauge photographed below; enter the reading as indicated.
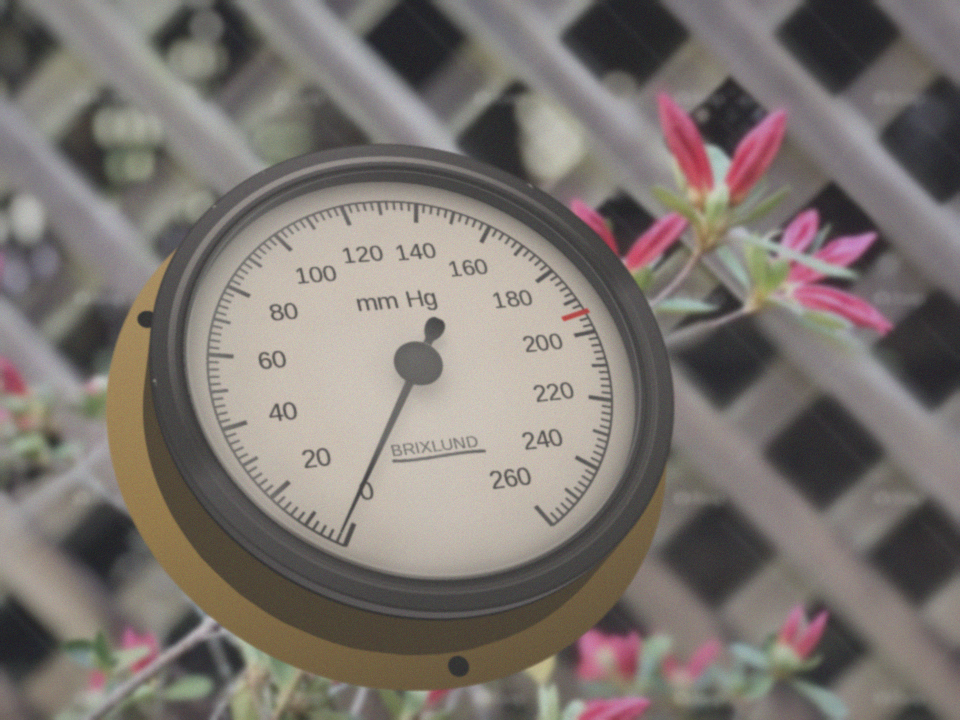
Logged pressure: 2 mmHg
